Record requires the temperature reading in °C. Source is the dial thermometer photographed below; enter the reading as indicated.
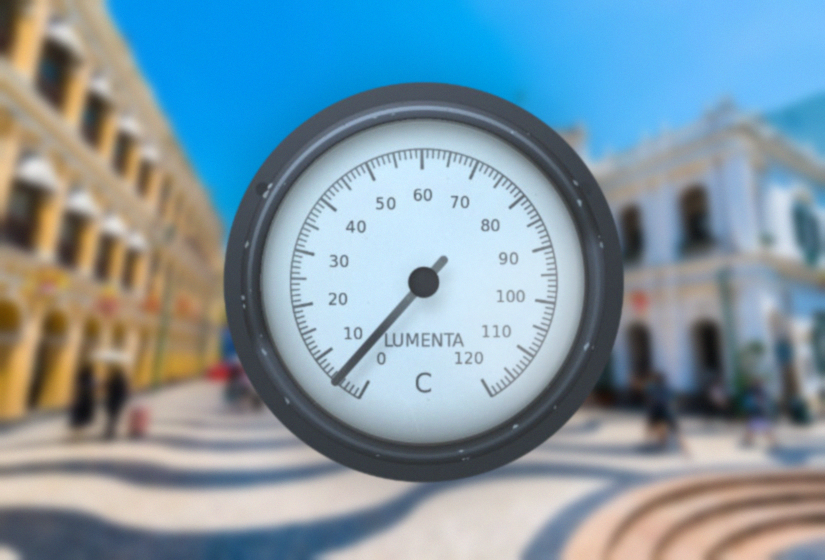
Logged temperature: 5 °C
